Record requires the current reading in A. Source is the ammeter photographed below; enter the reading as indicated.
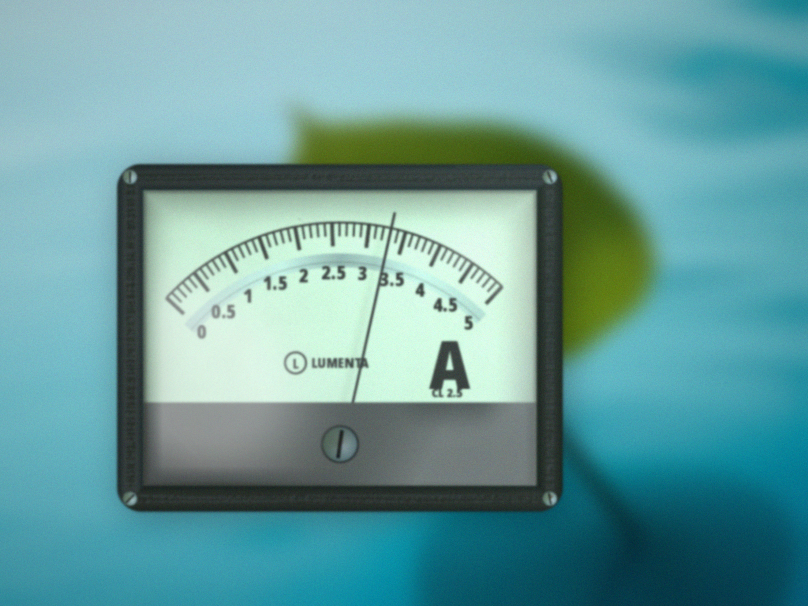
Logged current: 3.3 A
